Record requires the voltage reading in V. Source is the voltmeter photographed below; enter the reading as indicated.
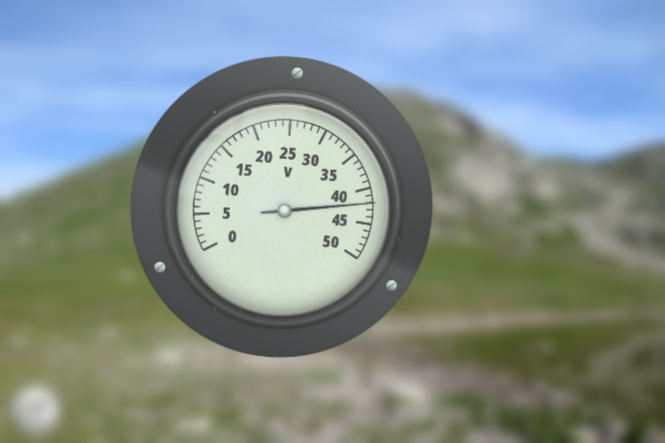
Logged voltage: 42 V
